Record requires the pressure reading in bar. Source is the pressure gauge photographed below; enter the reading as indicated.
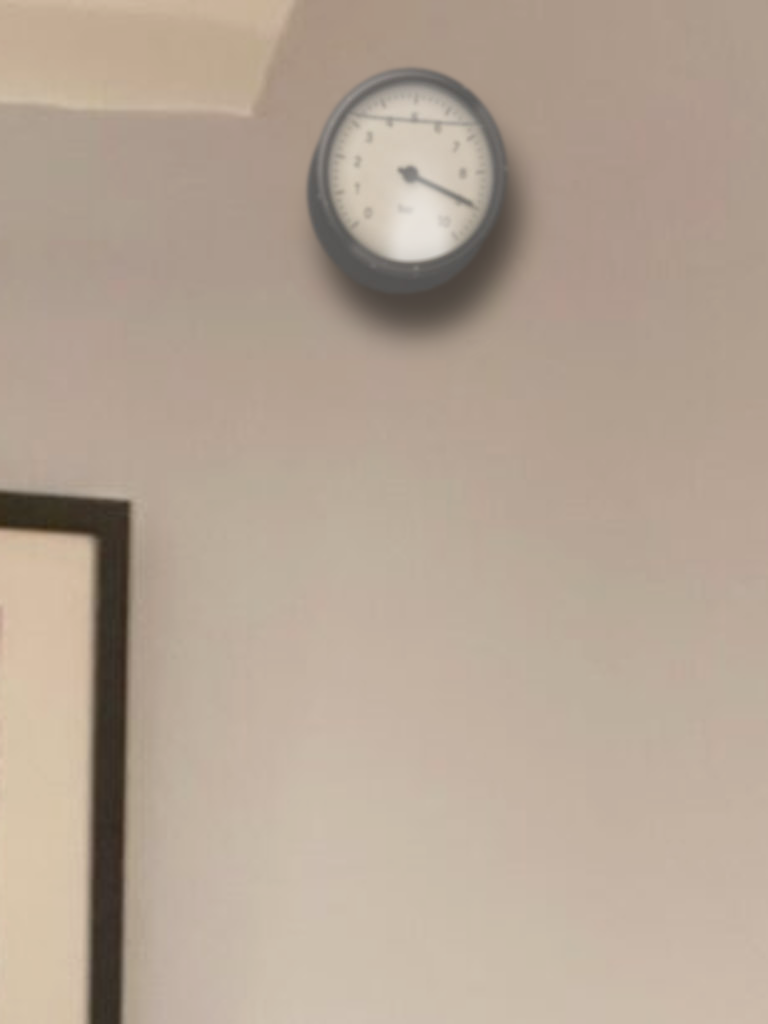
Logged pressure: 9 bar
